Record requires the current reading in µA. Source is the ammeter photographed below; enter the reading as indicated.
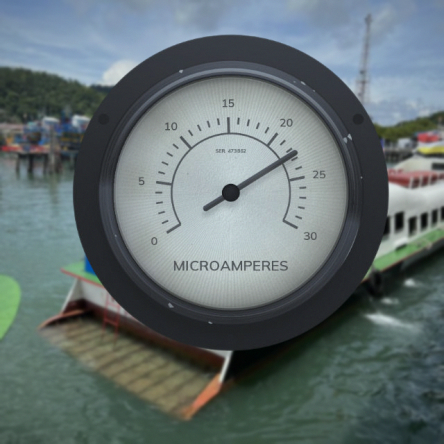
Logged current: 22.5 µA
